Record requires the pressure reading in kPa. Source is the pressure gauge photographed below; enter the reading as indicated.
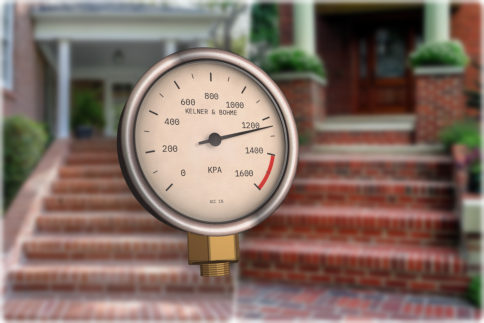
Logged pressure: 1250 kPa
